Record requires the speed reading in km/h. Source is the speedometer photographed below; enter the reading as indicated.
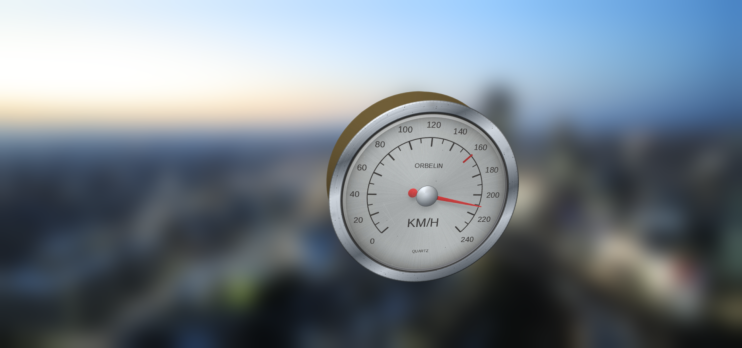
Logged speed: 210 km/h
